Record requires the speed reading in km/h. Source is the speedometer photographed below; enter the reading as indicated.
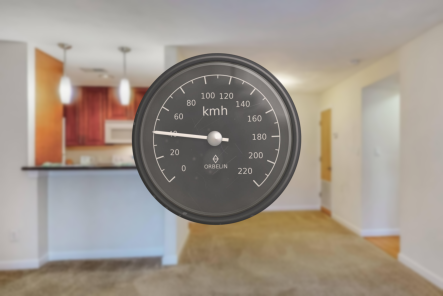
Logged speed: 40 km/h
